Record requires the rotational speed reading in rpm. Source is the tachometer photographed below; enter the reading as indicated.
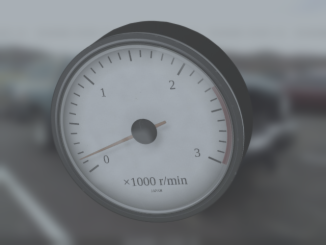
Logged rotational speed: 150 rpm
